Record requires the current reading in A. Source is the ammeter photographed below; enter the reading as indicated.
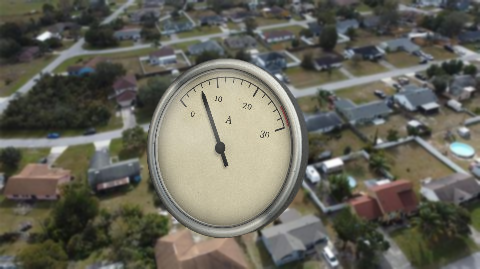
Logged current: 6 A
